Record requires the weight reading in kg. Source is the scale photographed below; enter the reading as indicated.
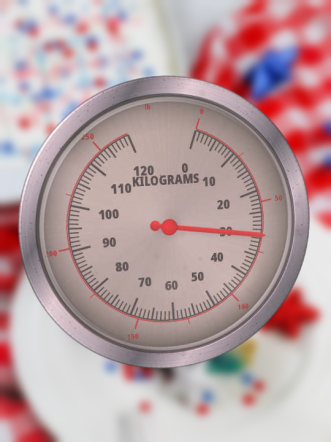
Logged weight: 30 kg
